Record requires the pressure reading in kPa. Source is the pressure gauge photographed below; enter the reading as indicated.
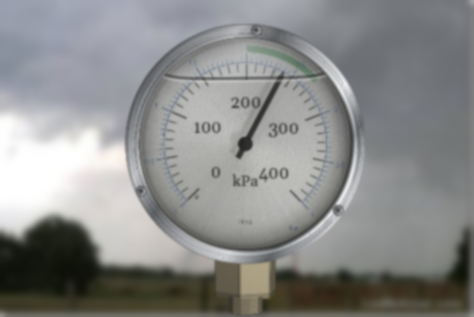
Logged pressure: 240 kPa
